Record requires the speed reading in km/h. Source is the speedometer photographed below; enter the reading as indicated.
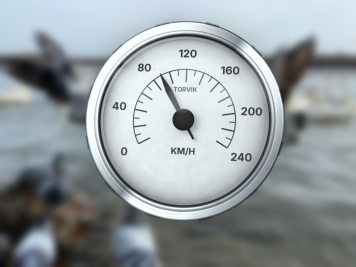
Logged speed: 90 km/h
